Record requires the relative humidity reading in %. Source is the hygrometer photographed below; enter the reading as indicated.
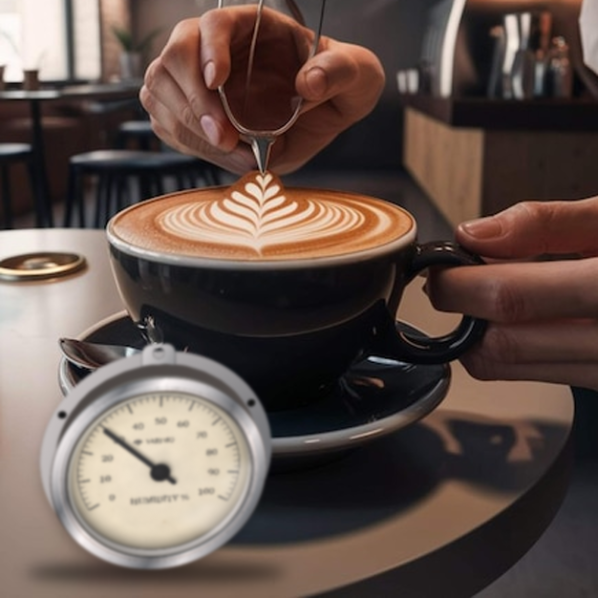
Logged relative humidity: 30 %
